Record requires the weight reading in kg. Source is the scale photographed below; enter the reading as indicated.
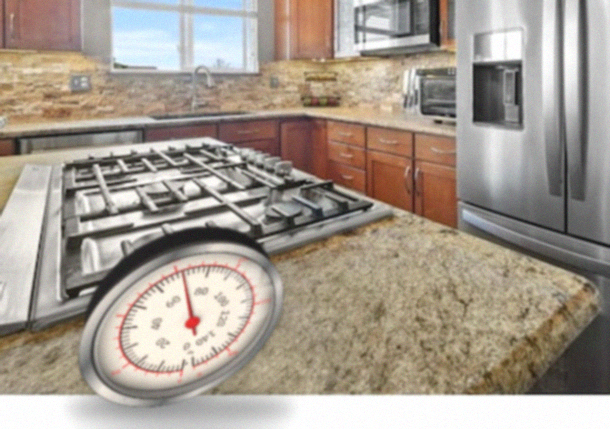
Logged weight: 70 kg
